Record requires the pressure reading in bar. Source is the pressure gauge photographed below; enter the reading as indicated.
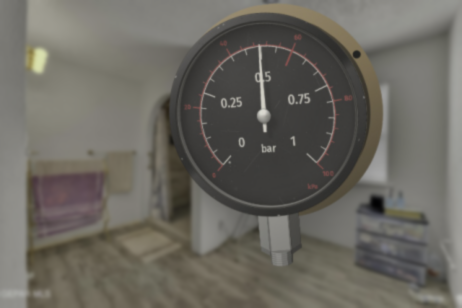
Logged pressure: 0.5 bar
